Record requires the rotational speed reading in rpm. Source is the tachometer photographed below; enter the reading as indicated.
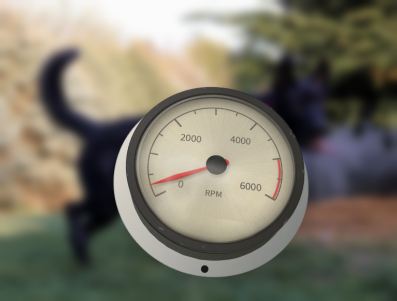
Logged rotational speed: 250 rpm
